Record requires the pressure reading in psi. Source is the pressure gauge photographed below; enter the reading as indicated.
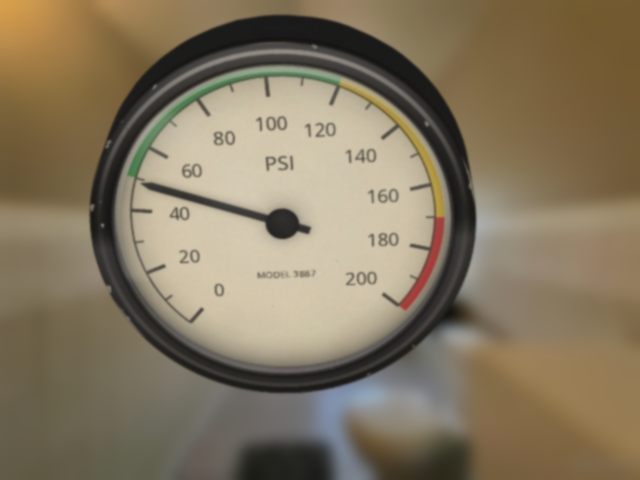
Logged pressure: 50 psi
